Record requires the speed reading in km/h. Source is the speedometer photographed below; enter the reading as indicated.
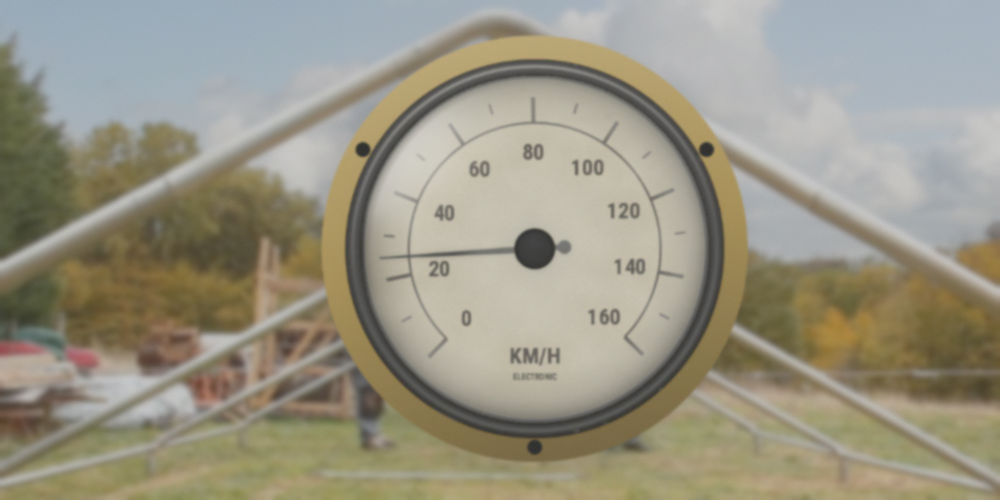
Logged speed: 25 km/h
